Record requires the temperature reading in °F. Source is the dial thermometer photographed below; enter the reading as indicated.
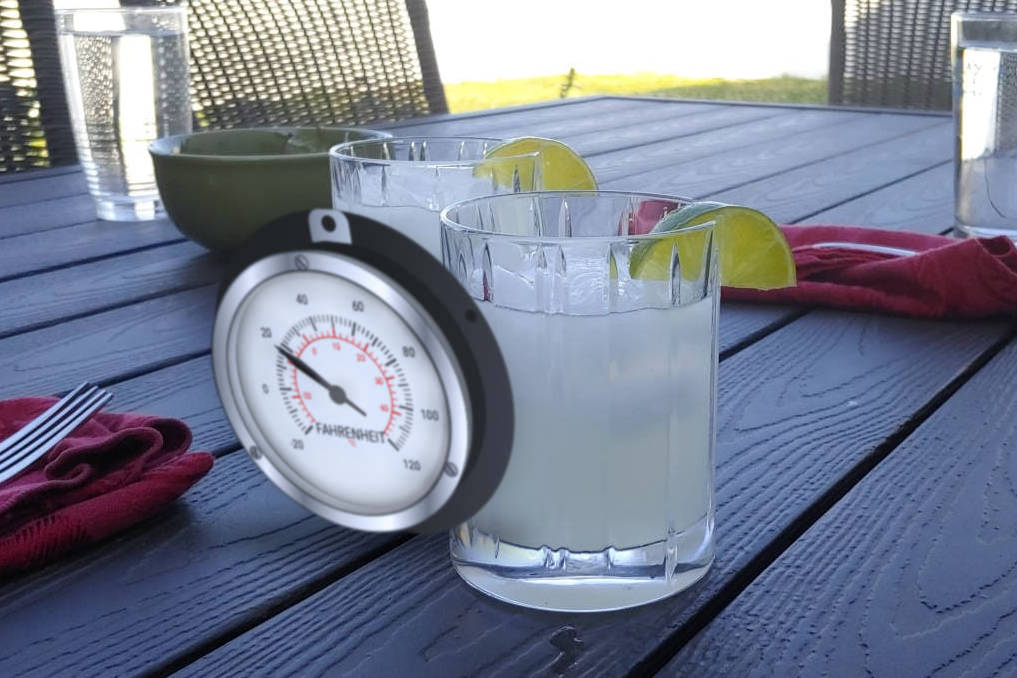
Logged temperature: 20 °F
